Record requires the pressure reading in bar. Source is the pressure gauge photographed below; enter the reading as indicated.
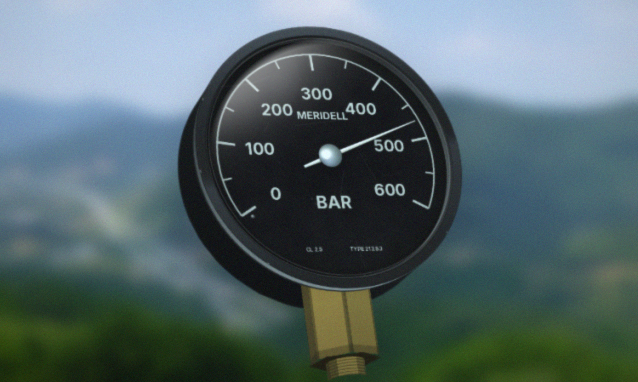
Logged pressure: 475 bar
